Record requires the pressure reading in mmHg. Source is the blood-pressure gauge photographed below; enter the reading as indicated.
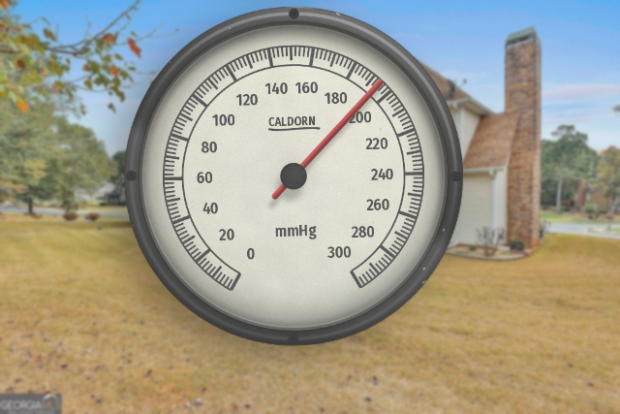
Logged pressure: 194 mmHg
